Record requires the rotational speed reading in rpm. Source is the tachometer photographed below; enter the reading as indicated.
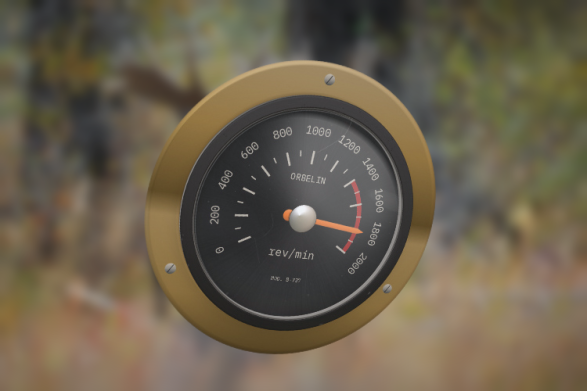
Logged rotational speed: 1800 rpm
